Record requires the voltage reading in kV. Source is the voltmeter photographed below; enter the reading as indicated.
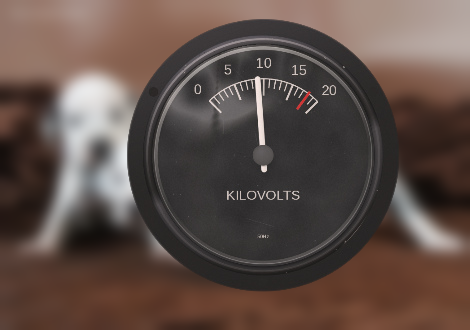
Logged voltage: 9 kV
